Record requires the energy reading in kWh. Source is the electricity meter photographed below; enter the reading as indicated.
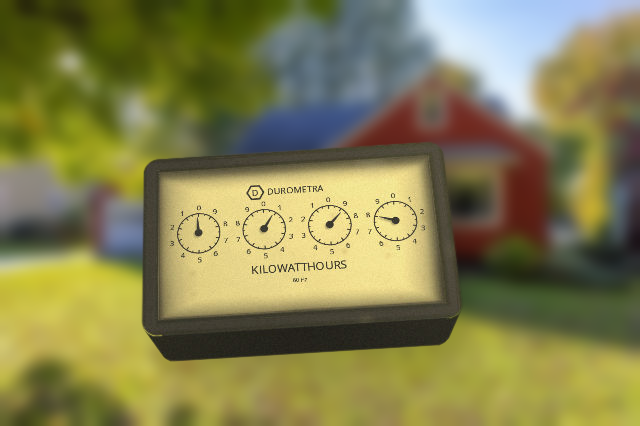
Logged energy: 88 kWh
